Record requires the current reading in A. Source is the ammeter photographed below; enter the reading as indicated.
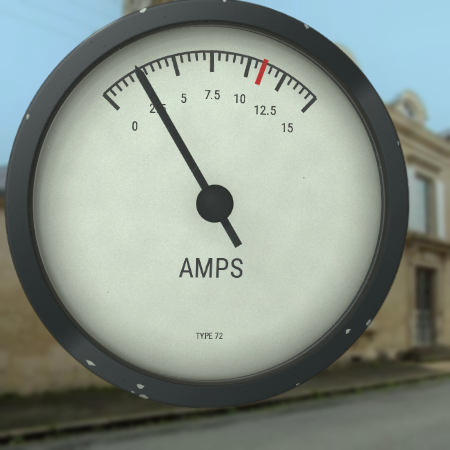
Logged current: 2.5 A
